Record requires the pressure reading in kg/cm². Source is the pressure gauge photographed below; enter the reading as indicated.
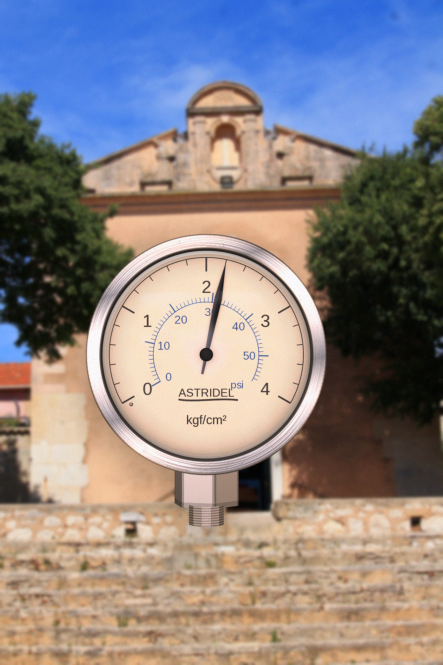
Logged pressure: 2.2 kg/cm²
